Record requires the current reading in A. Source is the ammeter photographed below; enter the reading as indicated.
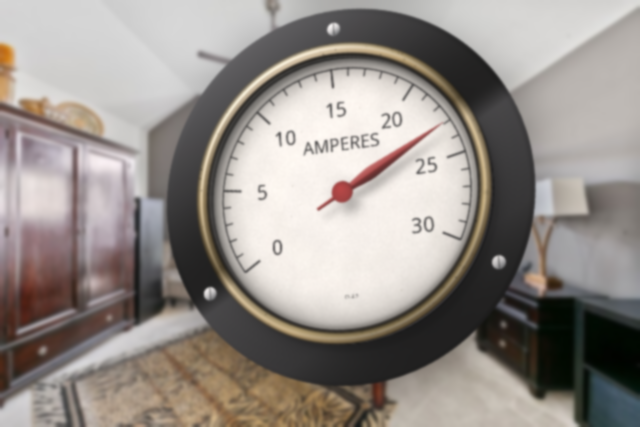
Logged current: 23 A
